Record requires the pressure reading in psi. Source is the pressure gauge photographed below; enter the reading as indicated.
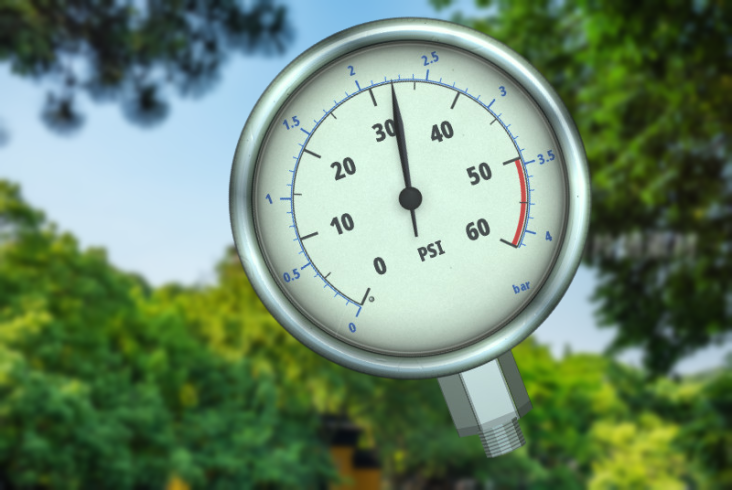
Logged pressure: 32.5 psi
